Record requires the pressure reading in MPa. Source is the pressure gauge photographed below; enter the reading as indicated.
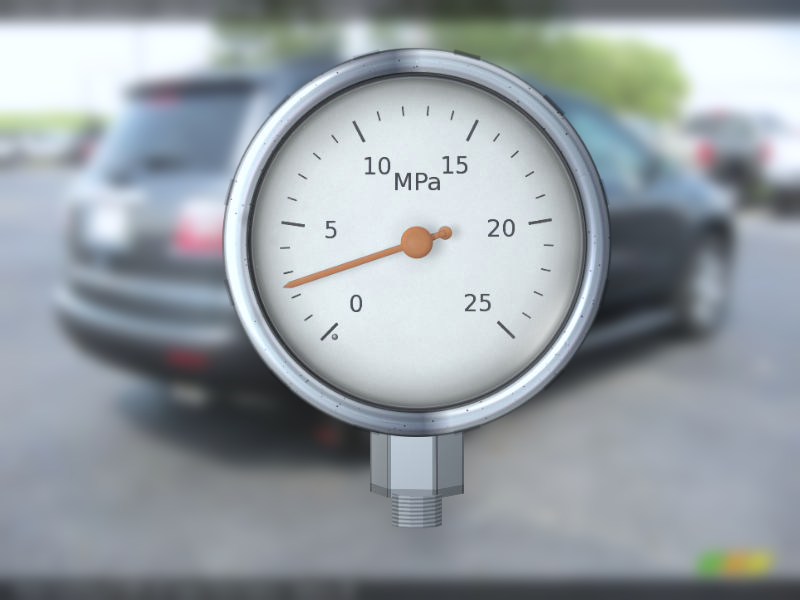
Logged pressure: 2.5 MPa
